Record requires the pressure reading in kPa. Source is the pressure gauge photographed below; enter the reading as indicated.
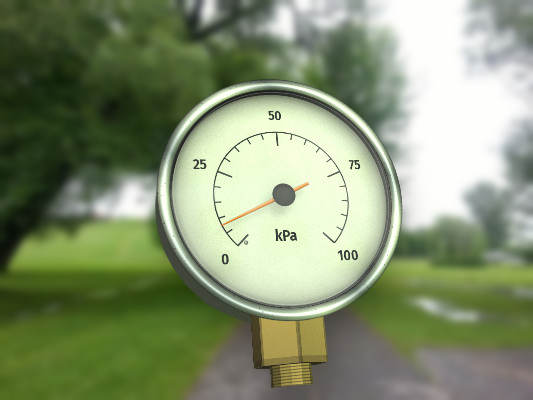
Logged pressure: 7.5 kPa
